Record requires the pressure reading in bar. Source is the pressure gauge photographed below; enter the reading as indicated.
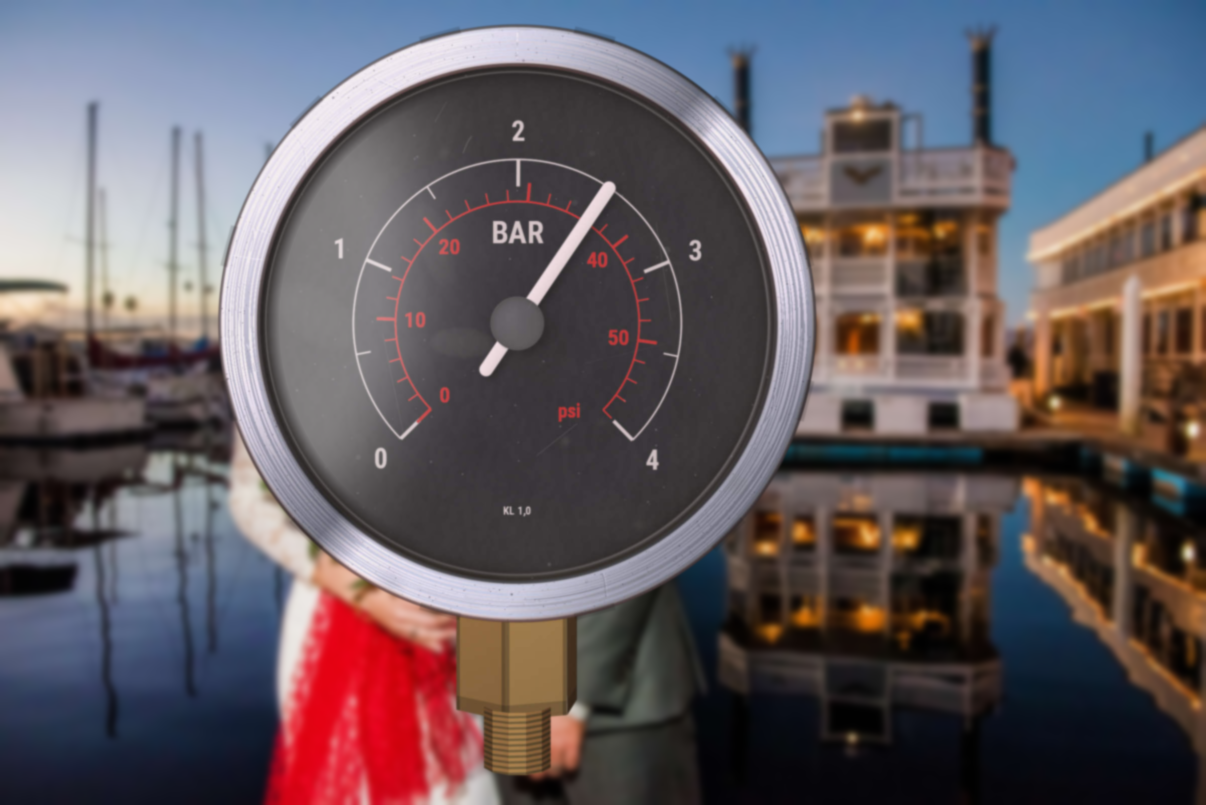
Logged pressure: 2.5 bar
